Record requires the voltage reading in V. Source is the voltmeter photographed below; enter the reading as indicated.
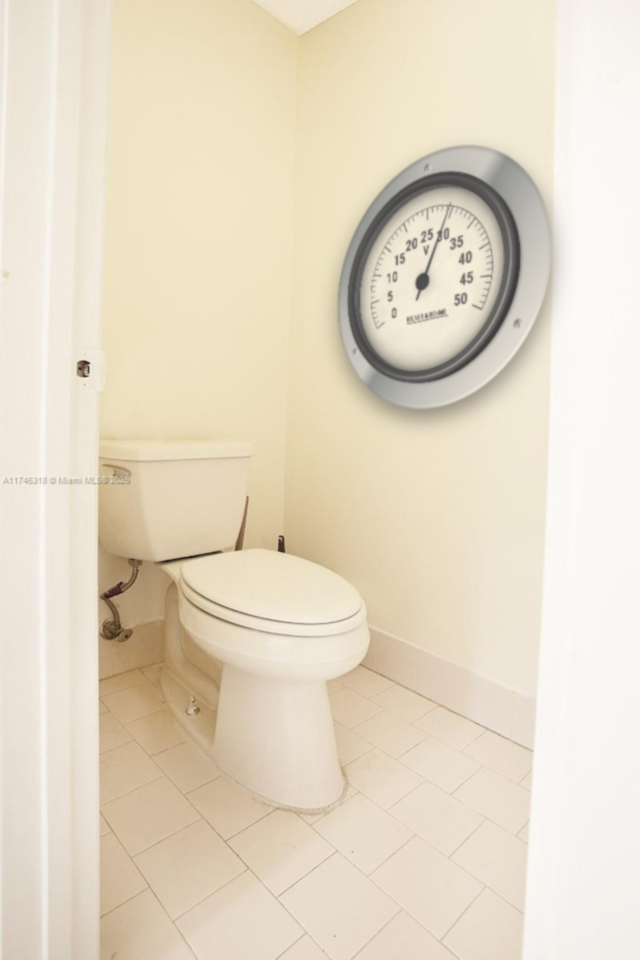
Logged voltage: 30 V
